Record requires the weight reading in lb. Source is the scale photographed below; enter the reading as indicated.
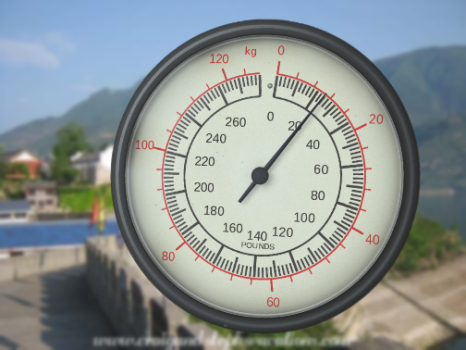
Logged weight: 24 lb
